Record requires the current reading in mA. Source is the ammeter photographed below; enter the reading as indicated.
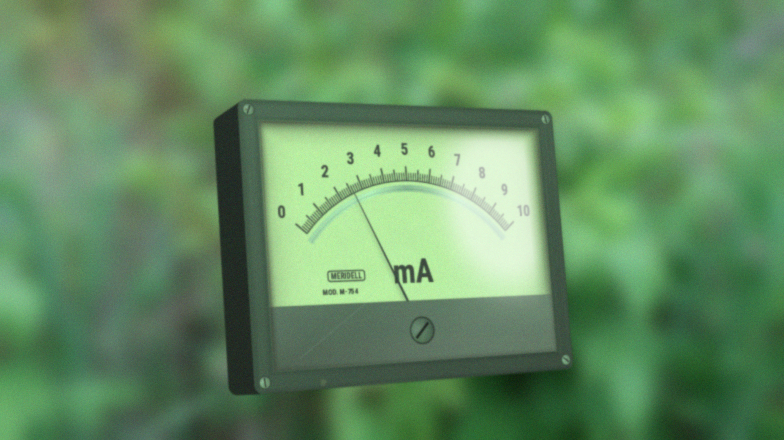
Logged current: 2.5 mA
